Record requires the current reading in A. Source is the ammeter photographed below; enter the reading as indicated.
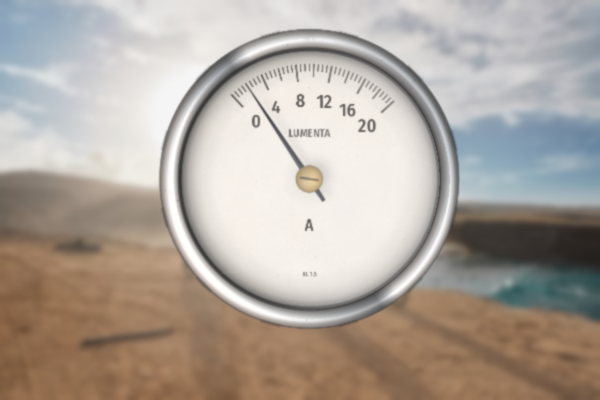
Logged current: 2 A
